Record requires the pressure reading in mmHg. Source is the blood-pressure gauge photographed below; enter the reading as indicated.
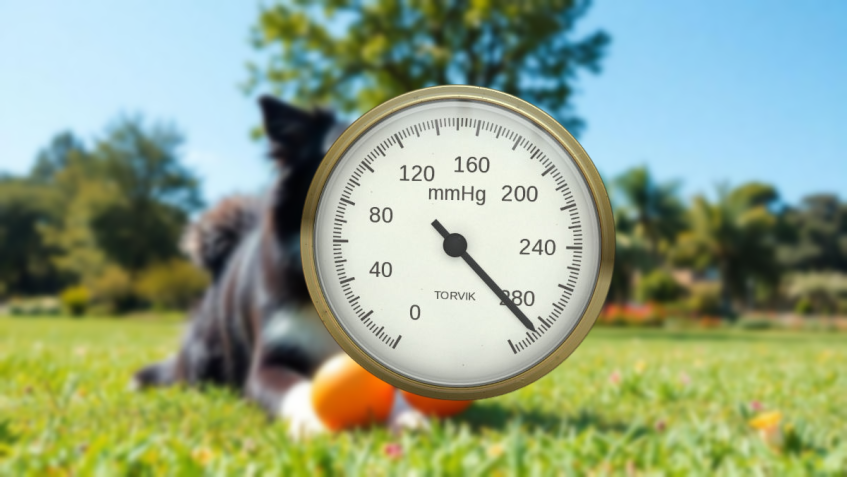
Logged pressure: 286 mmHg
